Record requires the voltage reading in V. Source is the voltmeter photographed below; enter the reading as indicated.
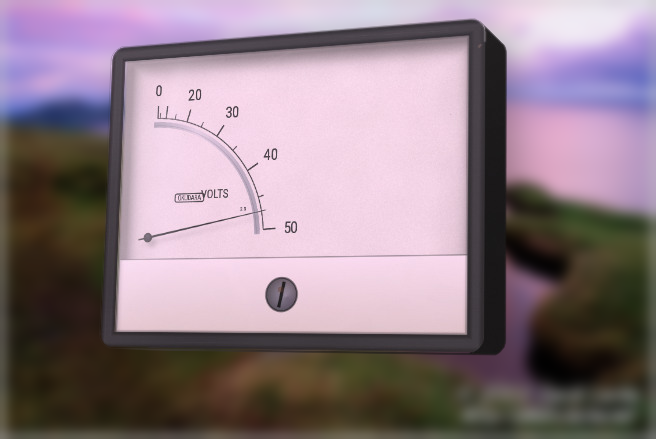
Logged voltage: 47.5 V
